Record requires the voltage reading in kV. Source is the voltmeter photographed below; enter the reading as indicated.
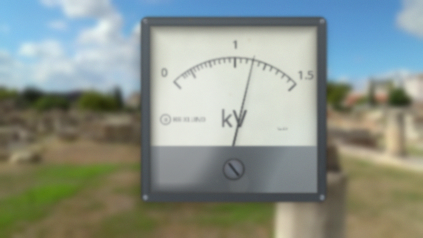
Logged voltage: 1.15 kV
